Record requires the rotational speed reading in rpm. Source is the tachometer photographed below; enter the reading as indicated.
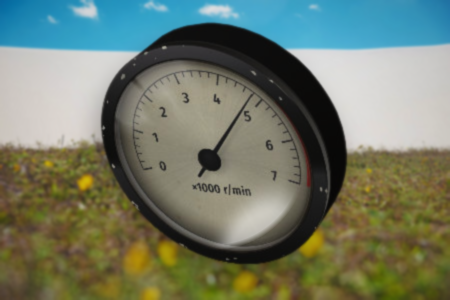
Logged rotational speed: 4800 rpm
